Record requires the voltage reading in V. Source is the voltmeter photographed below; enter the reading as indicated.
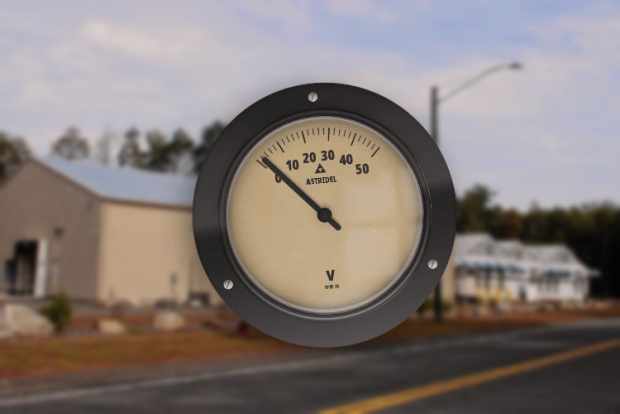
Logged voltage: 2 V
